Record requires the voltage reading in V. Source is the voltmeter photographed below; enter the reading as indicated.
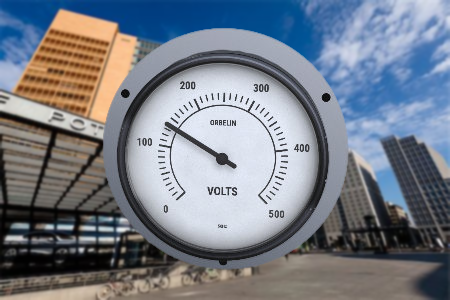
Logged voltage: 140 V
